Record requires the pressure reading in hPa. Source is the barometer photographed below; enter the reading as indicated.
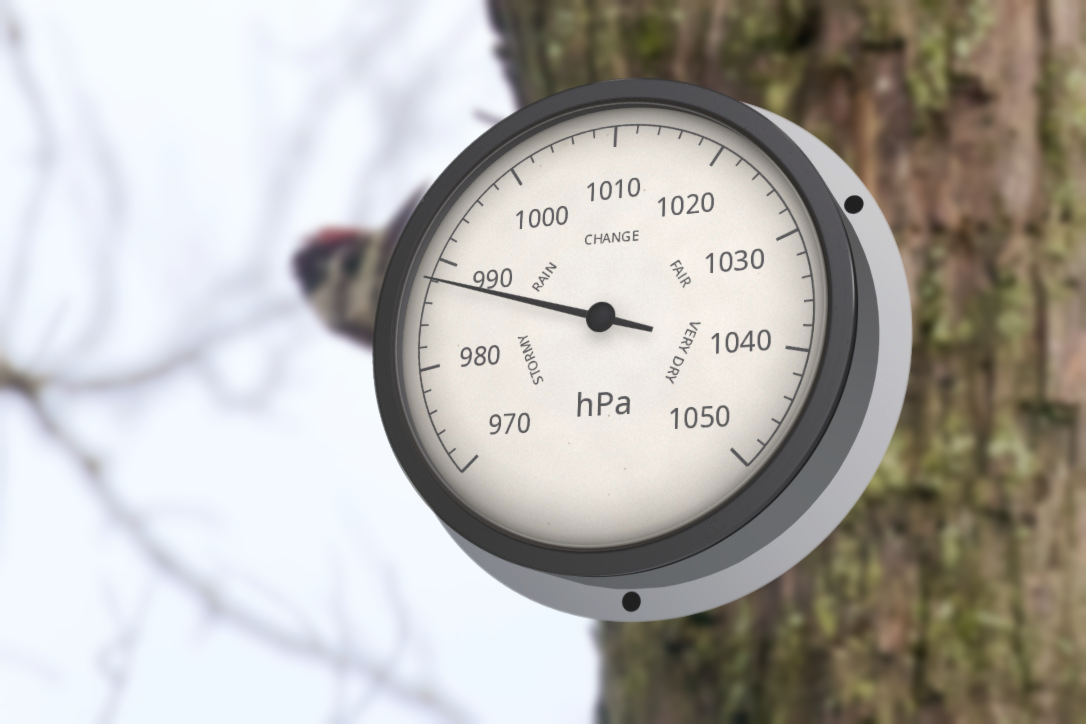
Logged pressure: 988 hPa
